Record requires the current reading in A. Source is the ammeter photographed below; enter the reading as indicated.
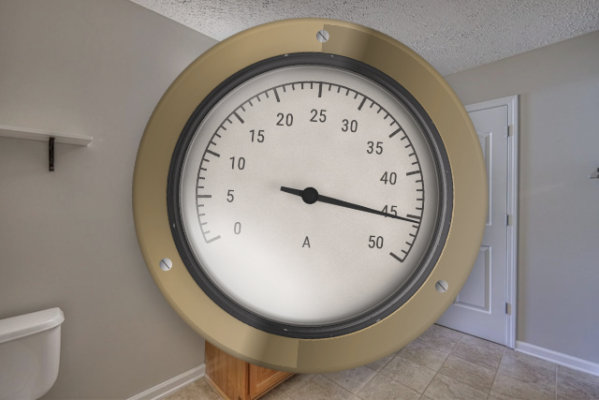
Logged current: 45.5 A
